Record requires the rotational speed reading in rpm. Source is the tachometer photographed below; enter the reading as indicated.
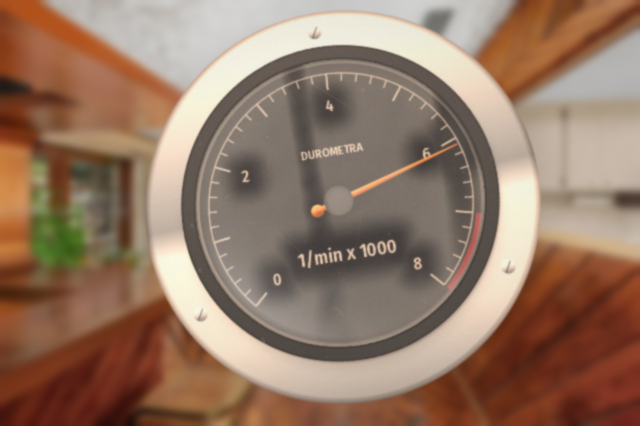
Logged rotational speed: 6100 rpm
